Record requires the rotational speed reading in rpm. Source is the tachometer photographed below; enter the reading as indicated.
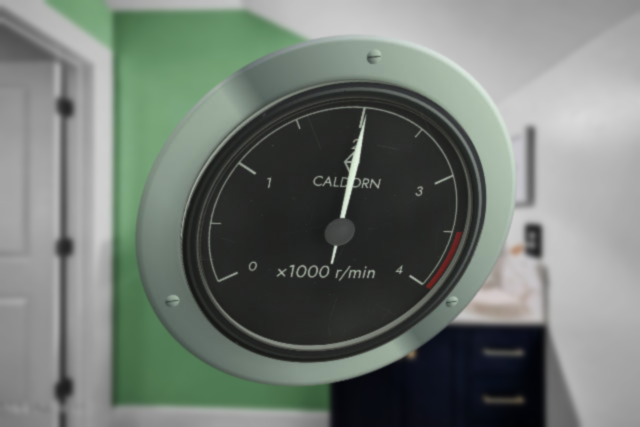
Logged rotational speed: 2000 rpm
